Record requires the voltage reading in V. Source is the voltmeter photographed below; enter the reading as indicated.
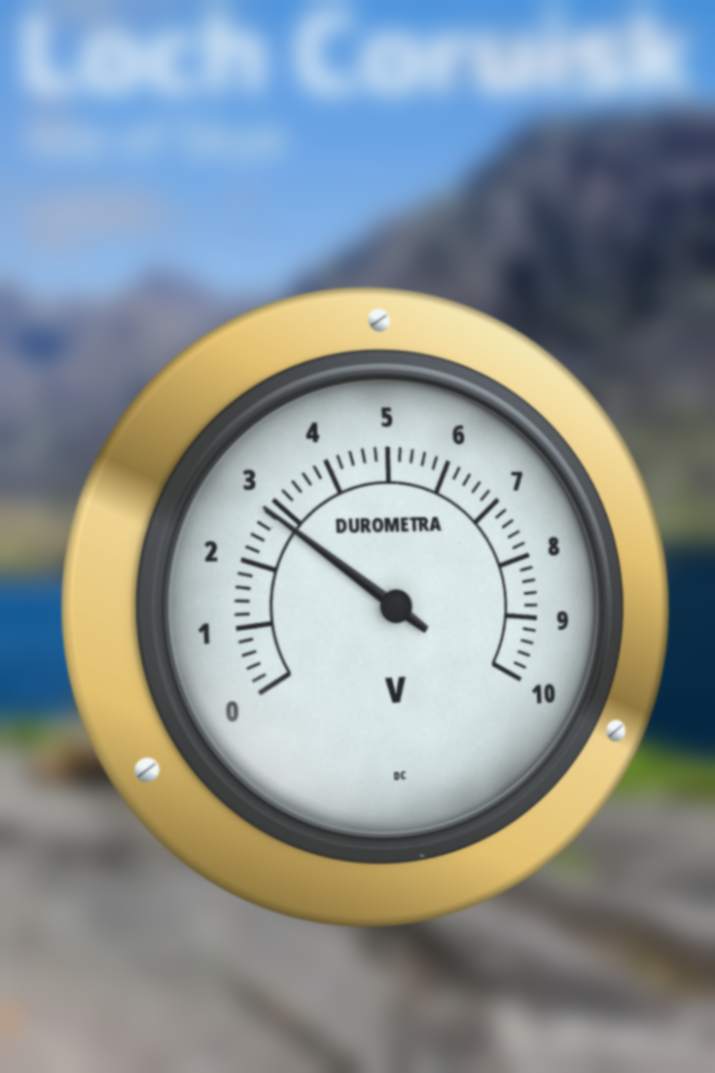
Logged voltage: 2.8 V
